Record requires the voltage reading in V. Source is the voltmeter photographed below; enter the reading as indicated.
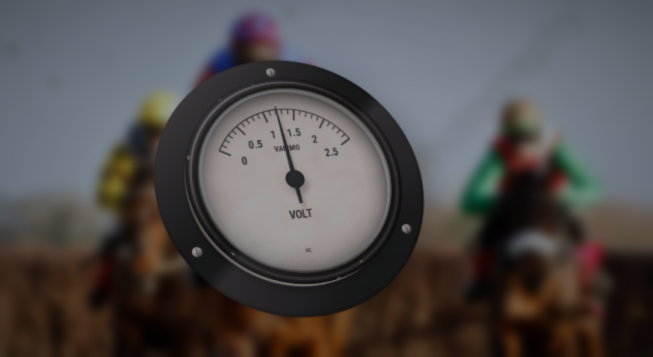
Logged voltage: 1.2 V
